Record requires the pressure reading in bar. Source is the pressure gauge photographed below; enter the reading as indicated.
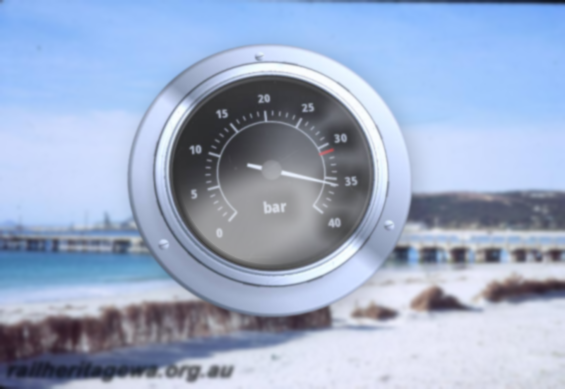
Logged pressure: 36 bar
